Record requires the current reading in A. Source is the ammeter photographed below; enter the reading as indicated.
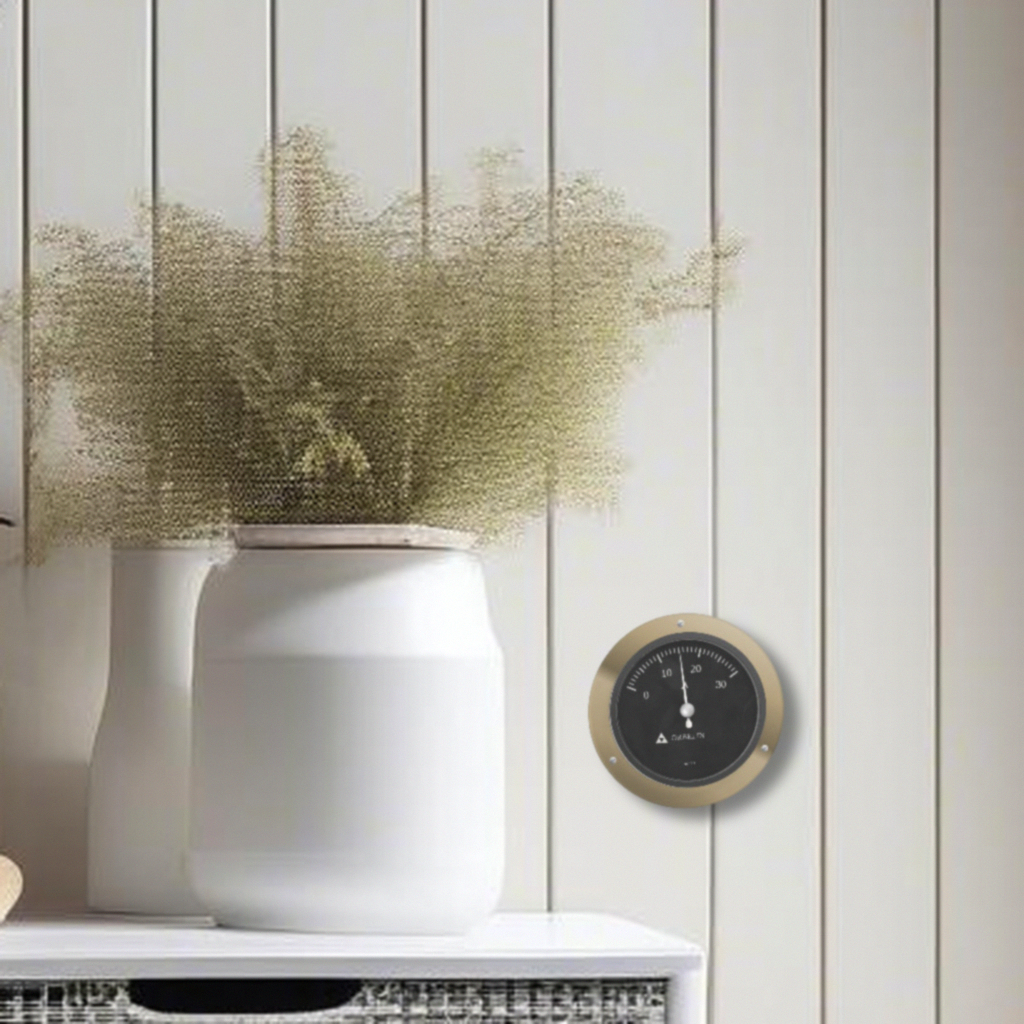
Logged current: 15 A
